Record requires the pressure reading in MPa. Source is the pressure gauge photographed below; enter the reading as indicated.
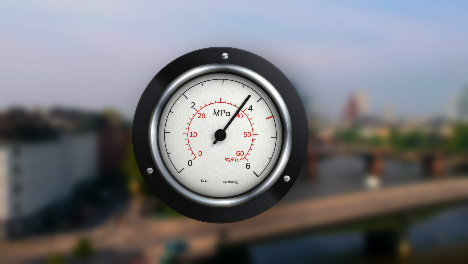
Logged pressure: 3.75 MPa
